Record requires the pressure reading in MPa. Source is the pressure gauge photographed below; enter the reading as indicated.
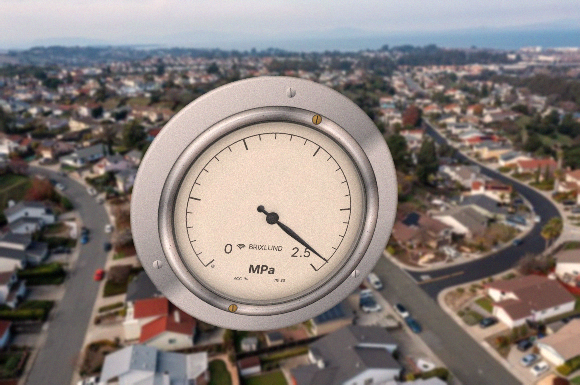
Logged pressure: 2.4 MPa
